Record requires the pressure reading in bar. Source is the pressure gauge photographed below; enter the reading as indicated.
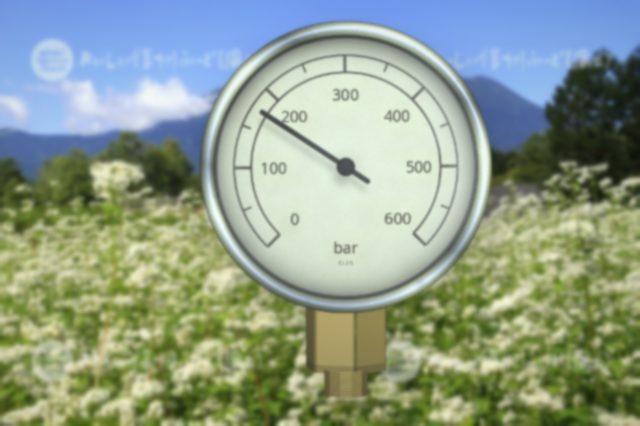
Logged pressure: 175 bar
